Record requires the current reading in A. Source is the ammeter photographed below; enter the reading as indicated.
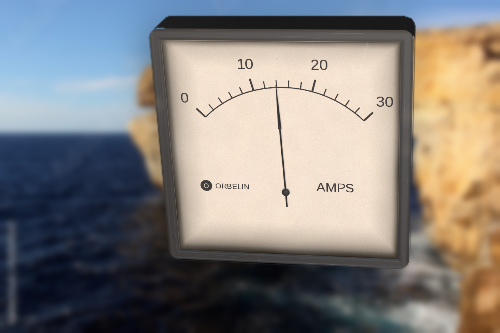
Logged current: 14 A
